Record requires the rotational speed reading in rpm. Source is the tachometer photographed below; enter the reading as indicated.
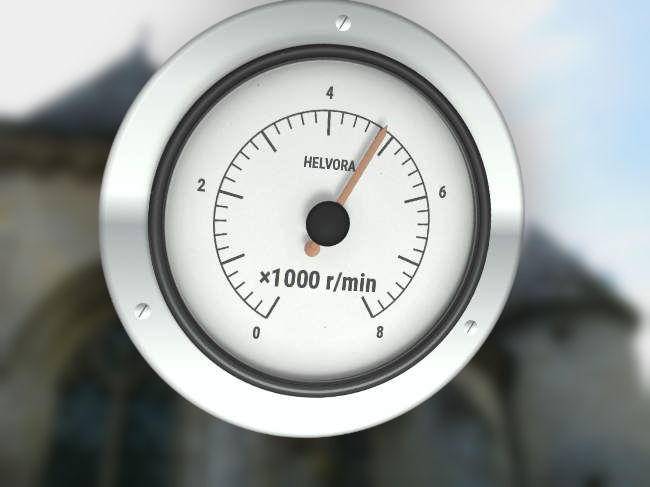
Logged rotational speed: 4800 rpm
